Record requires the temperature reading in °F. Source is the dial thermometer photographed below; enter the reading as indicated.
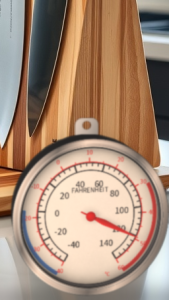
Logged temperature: 120 °F
